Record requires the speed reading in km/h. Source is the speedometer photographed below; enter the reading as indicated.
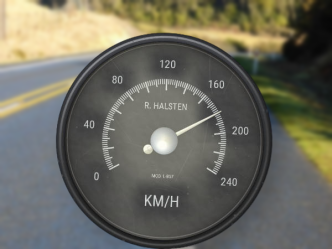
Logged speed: 180 km/h
